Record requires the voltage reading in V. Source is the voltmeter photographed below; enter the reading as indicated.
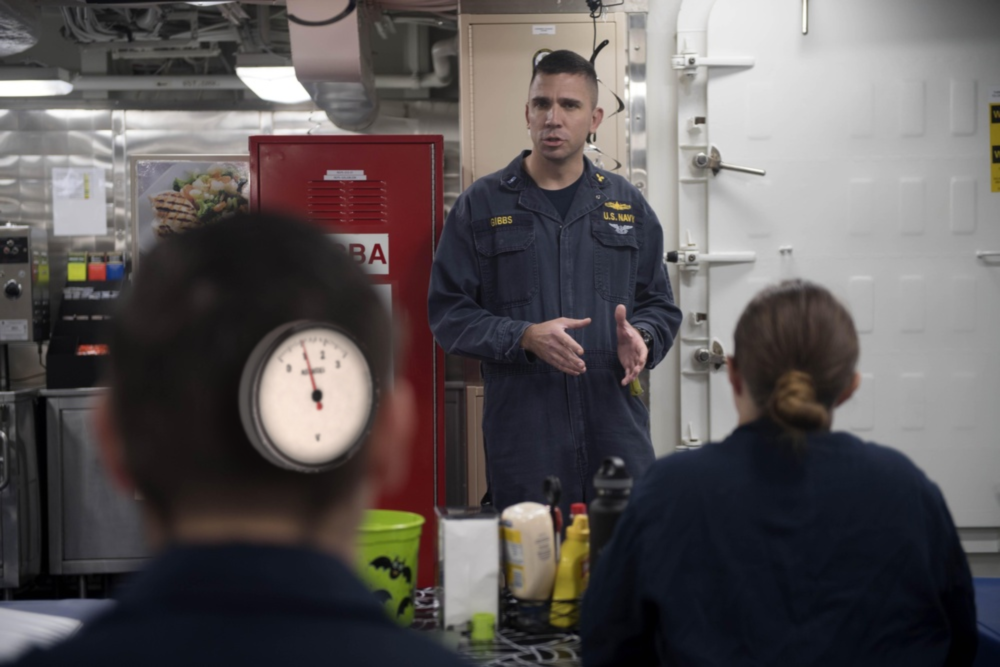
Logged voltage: 1 V
